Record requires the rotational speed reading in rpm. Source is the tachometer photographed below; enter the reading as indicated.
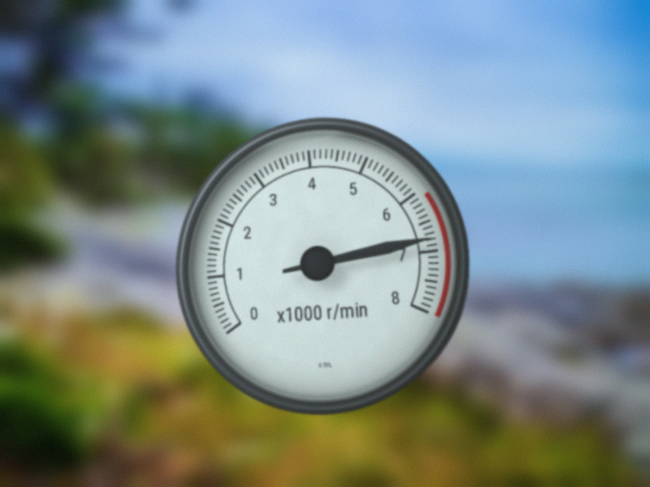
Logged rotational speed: 6800 rpm
